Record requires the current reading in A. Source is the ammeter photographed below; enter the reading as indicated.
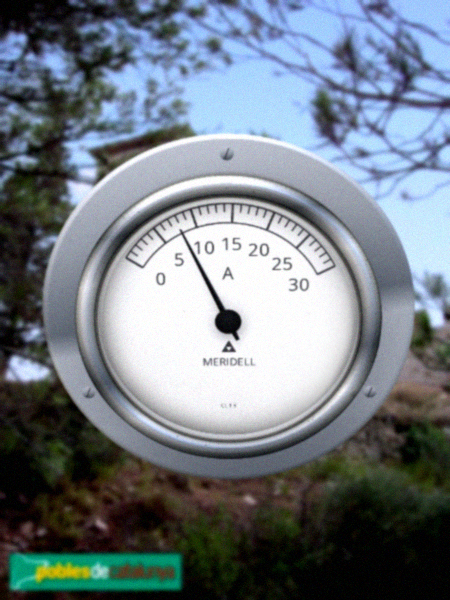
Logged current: 8 A
